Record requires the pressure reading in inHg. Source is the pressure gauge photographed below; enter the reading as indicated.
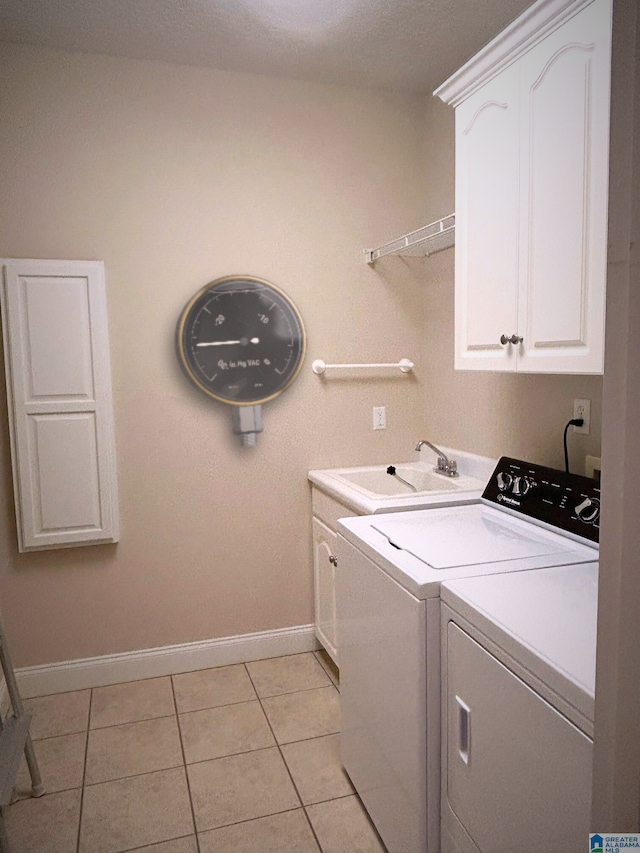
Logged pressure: -25 inHg
